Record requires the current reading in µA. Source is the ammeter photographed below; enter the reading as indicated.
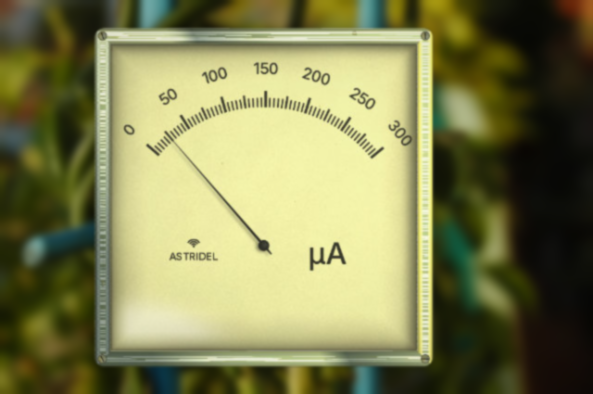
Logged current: 25 µA
